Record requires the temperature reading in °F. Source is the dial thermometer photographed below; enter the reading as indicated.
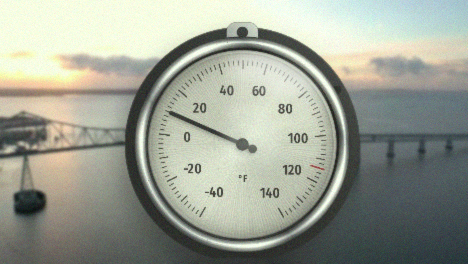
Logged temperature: 10 °F
